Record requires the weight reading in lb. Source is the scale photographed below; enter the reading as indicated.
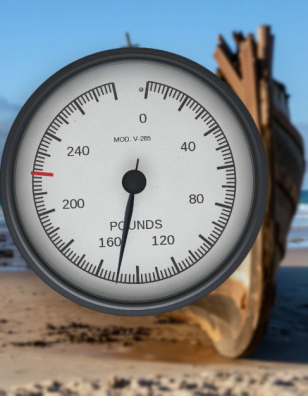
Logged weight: 150 lb
